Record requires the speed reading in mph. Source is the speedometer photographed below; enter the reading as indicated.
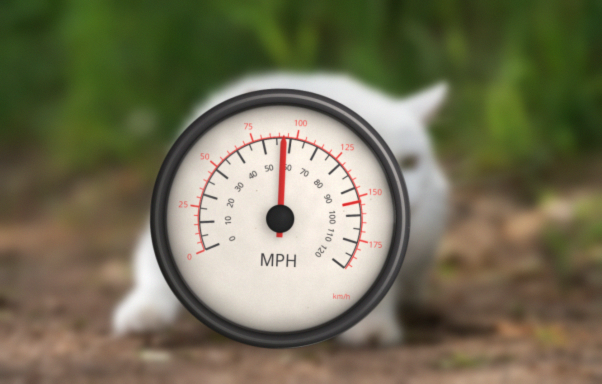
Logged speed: 57.5 mph
